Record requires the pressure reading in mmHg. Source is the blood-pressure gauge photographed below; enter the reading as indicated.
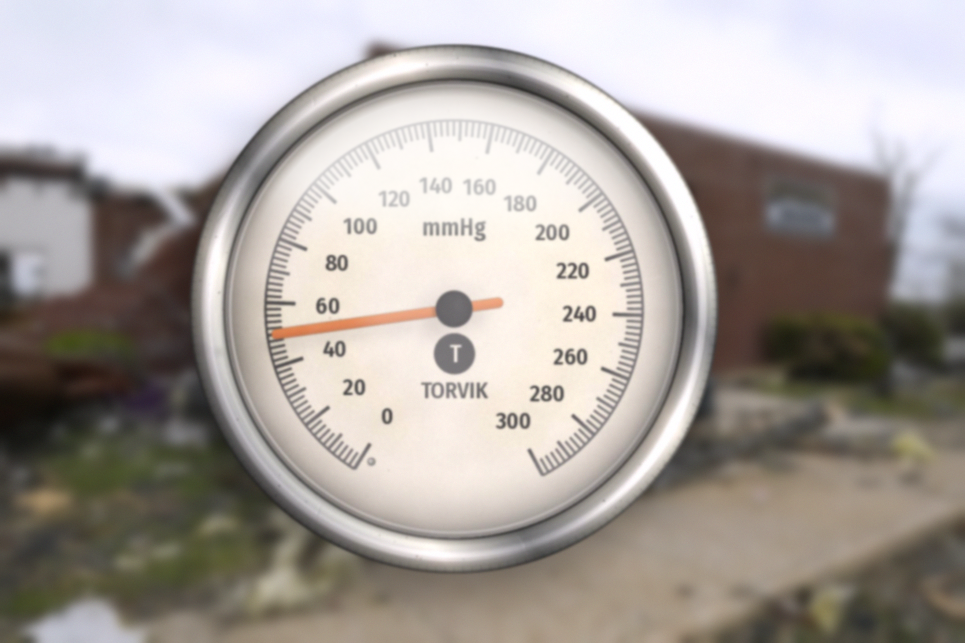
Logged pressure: 50 mmHg
